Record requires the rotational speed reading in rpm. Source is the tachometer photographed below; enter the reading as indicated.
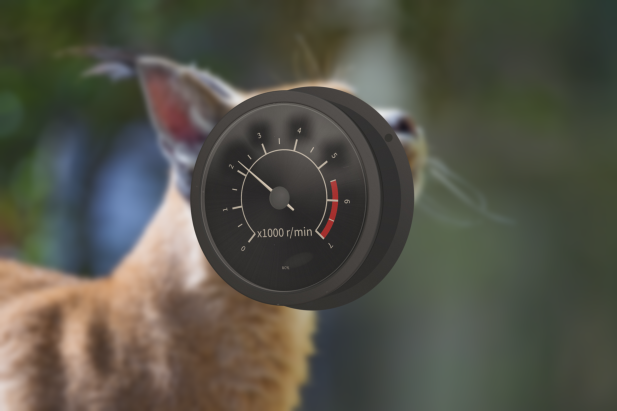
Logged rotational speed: 2250 rpm
